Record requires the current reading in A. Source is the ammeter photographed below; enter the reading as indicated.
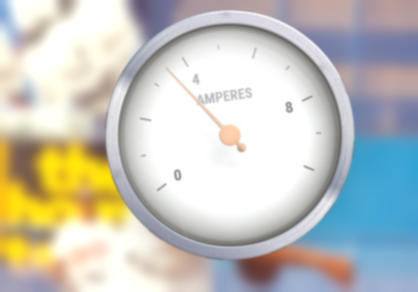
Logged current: 3.5 A
